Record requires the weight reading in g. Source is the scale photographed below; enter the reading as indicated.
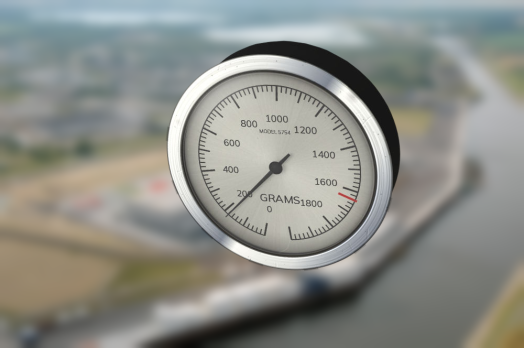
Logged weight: 180 g
